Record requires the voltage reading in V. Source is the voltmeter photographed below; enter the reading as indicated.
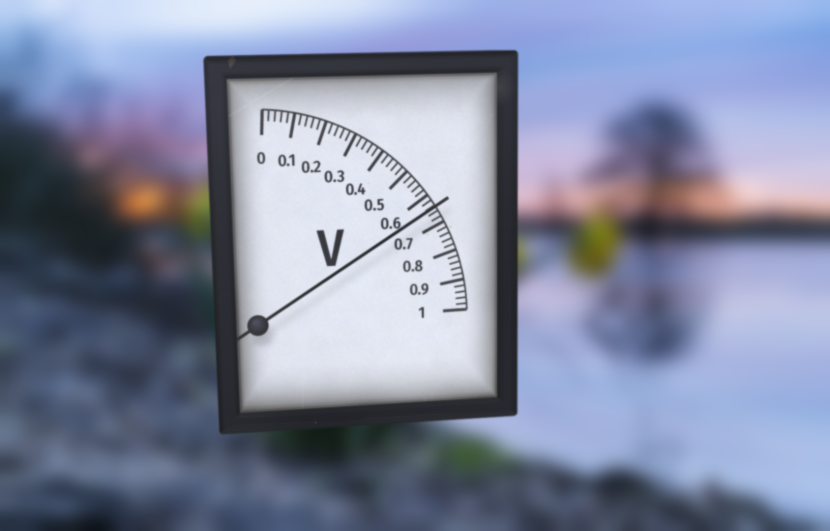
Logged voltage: 0.64 V
